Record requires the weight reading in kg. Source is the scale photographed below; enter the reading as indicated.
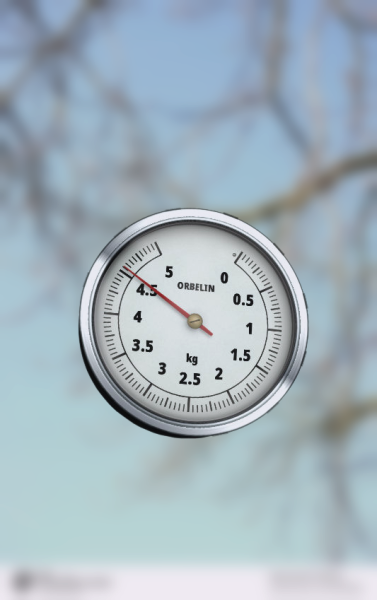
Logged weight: 4.55 kg
